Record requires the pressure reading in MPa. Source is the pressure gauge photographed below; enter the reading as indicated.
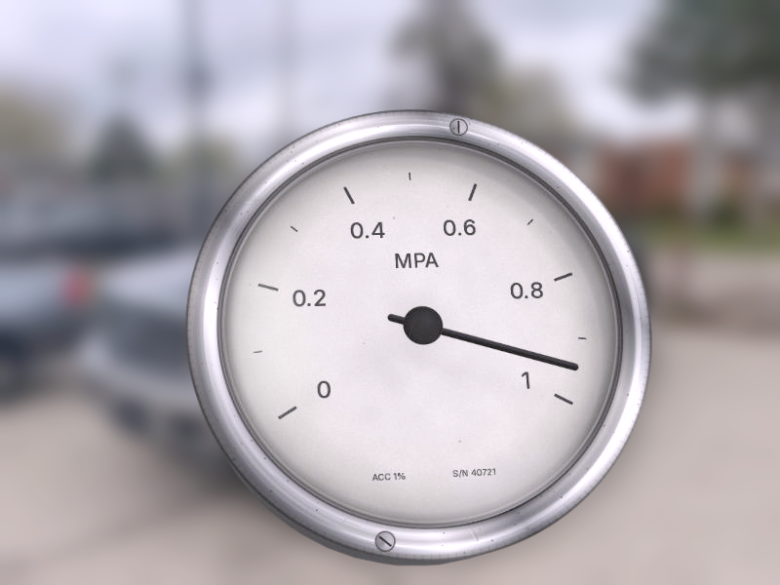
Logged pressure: 0.95 MPa
